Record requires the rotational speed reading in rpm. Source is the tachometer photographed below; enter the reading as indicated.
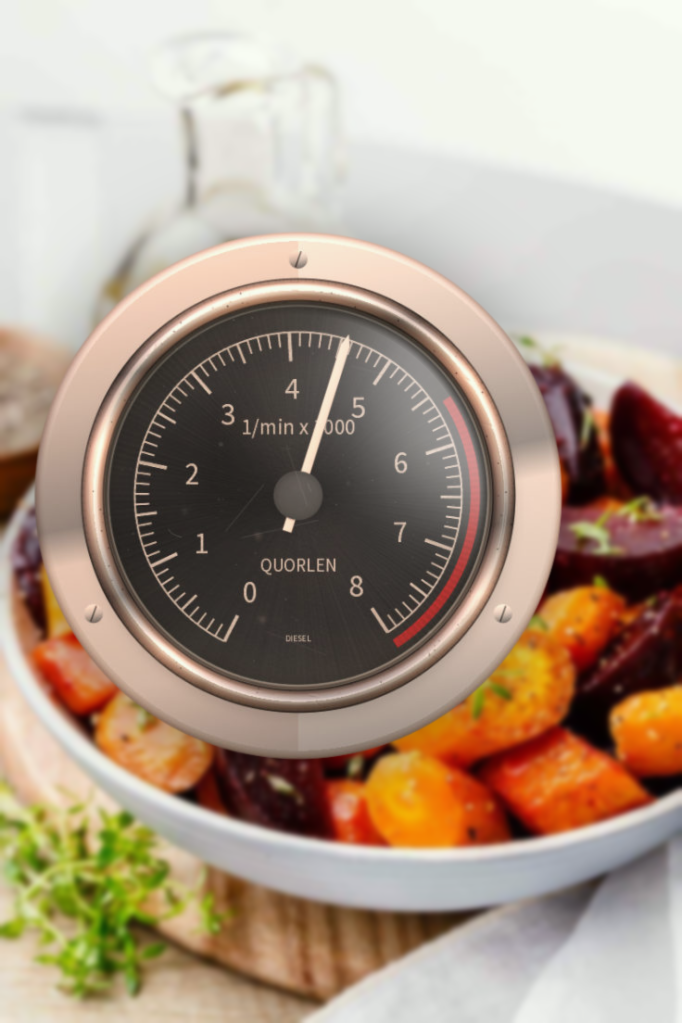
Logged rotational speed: 4550 rpm
